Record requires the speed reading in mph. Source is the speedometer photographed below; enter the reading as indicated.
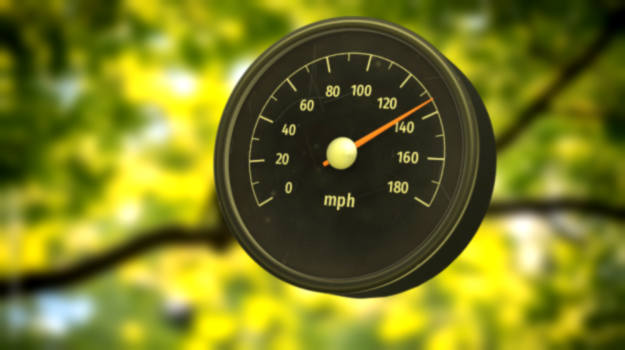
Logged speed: 135 mph
